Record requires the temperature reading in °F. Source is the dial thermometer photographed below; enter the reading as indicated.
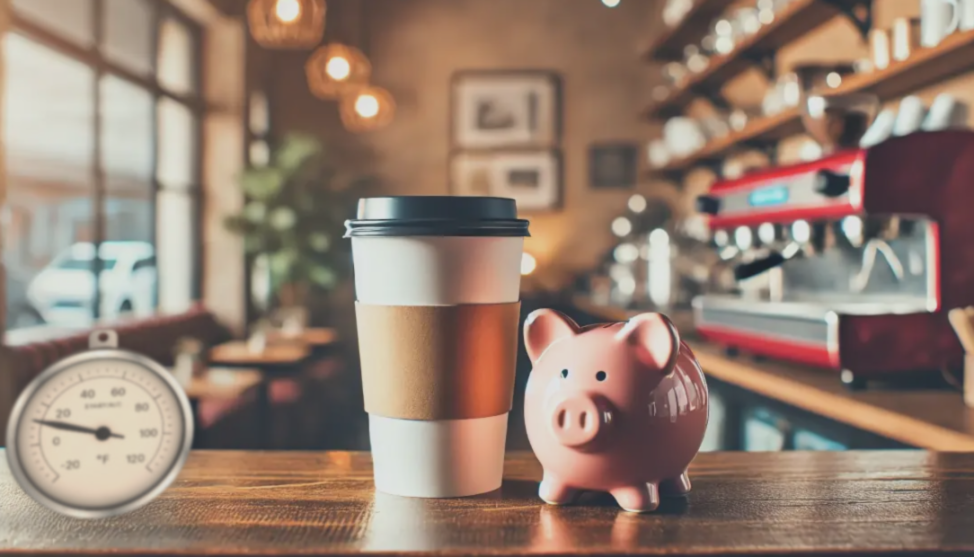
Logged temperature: 12 °F
